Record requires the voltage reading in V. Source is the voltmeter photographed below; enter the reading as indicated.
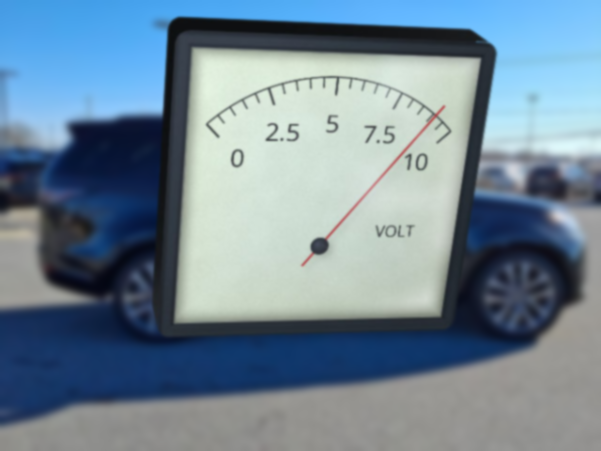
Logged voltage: 9 V
